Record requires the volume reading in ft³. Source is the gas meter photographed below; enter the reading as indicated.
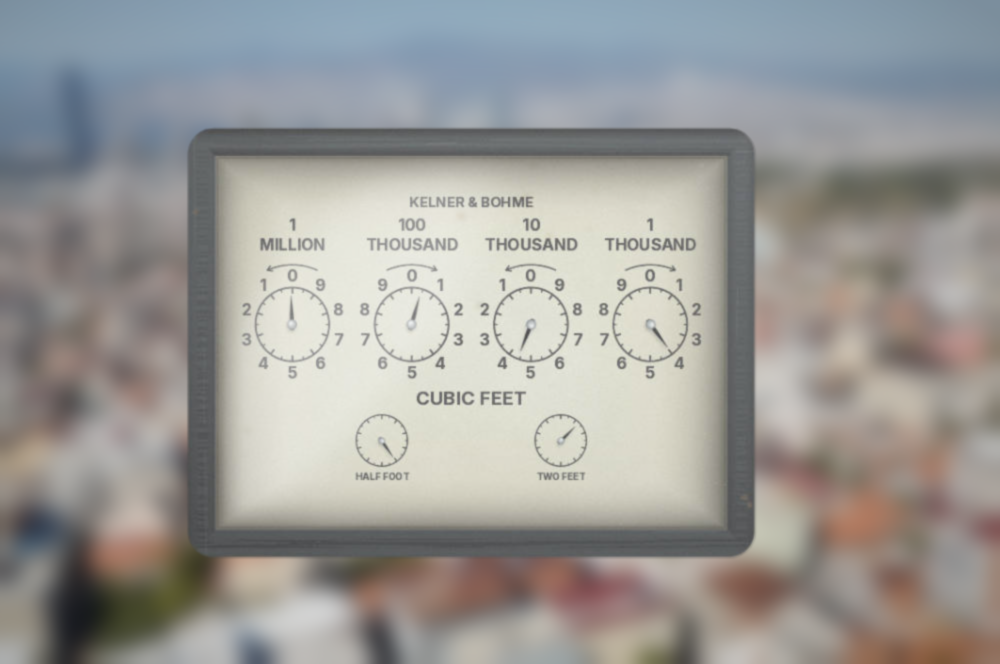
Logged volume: 4400 ft³
